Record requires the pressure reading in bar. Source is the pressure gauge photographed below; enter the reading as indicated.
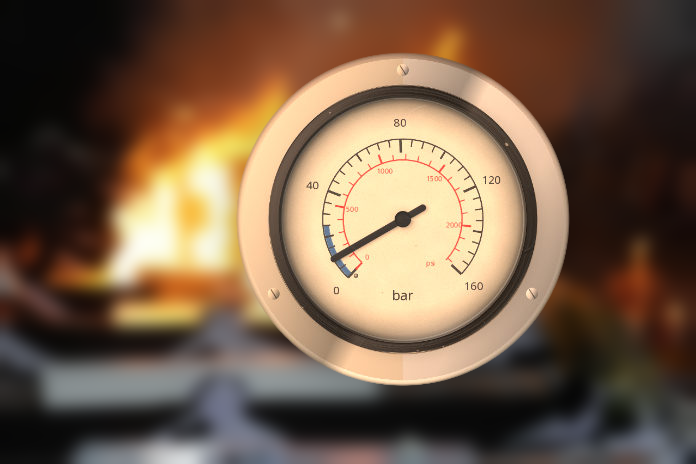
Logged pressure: 10 bar
